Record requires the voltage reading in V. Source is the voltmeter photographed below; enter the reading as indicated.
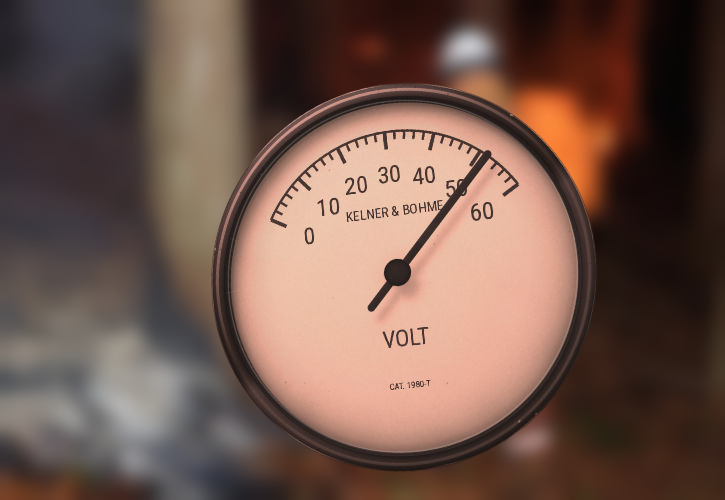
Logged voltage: 52 V
